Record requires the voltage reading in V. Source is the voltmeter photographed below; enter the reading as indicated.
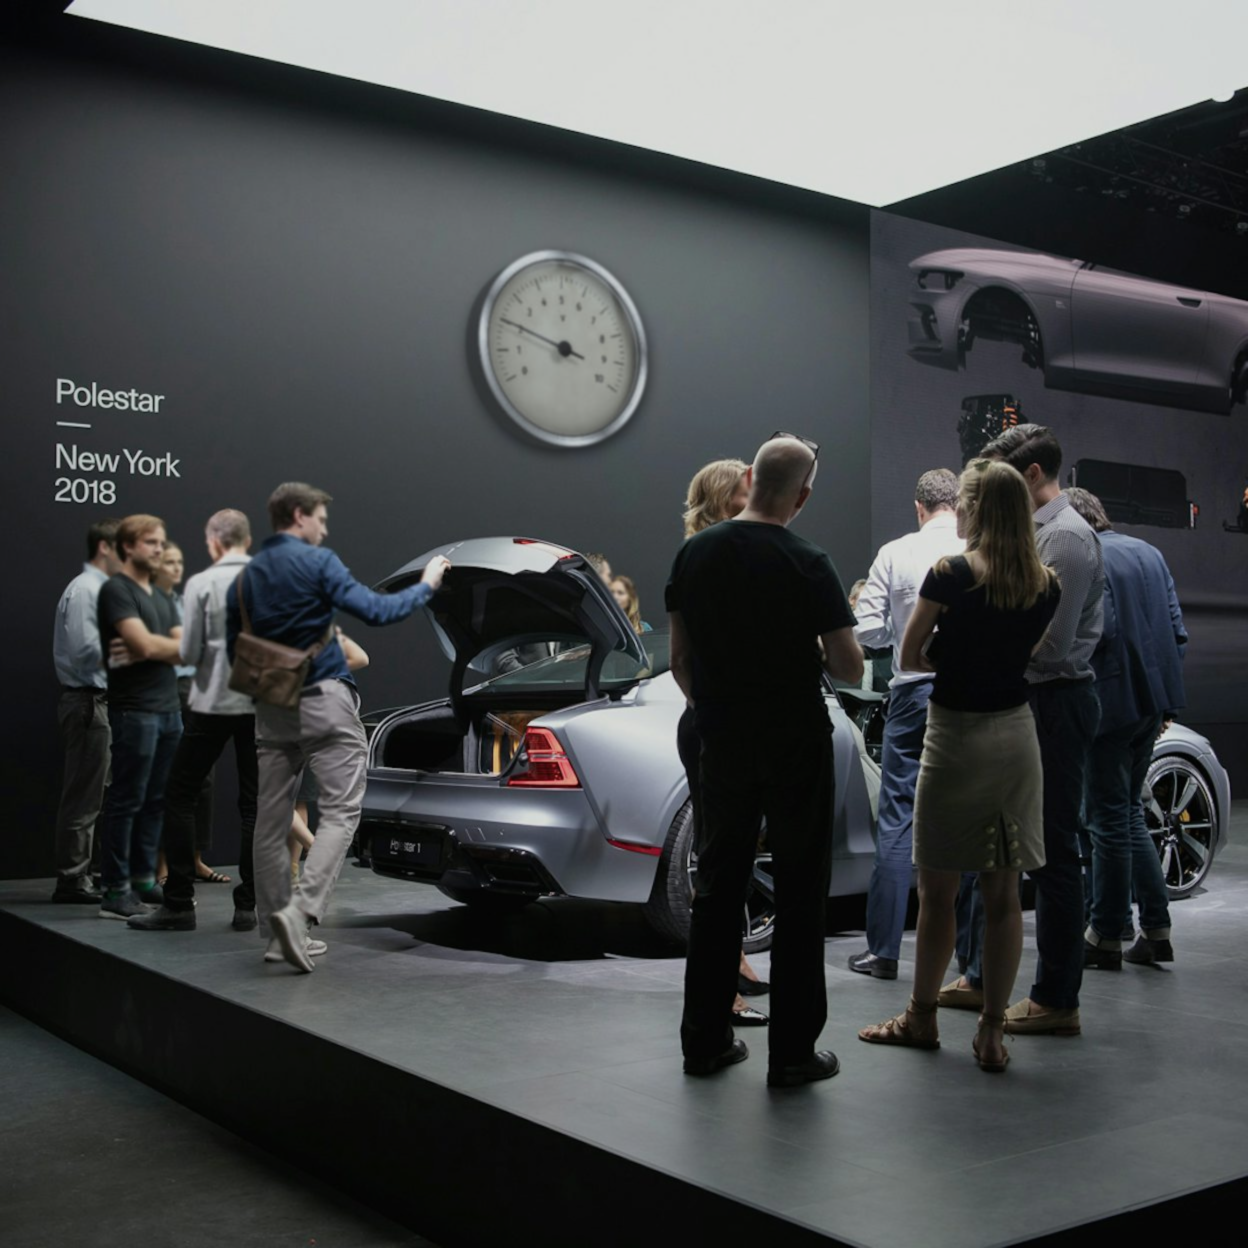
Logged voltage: 2 V
